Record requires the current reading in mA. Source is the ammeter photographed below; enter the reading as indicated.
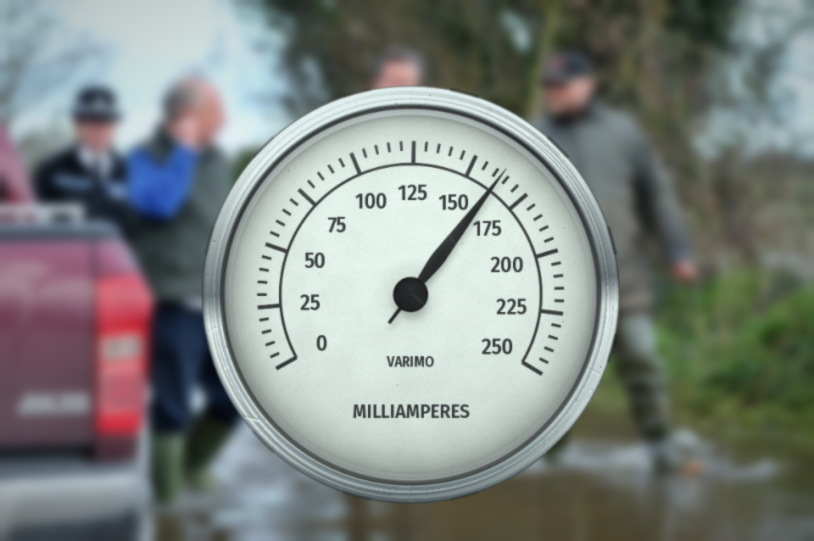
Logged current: 162.5 mA
